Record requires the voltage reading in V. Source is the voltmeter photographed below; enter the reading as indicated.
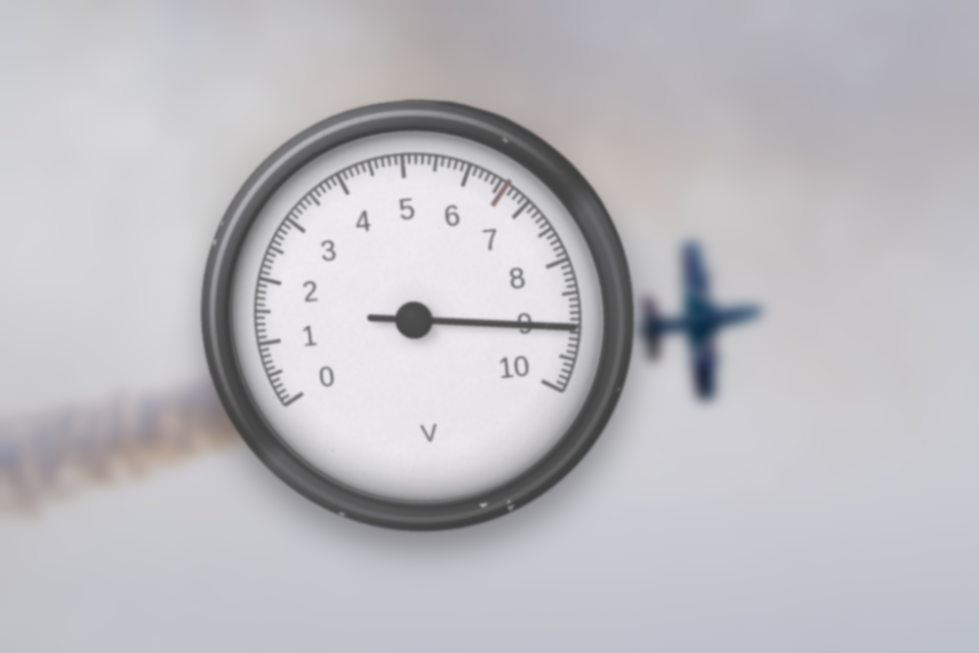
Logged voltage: 9 V
